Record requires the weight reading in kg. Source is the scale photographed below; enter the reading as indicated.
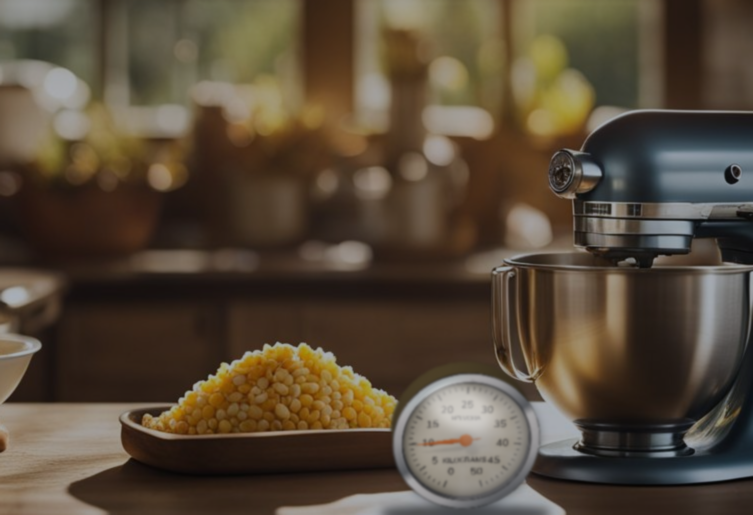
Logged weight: 10 kg
